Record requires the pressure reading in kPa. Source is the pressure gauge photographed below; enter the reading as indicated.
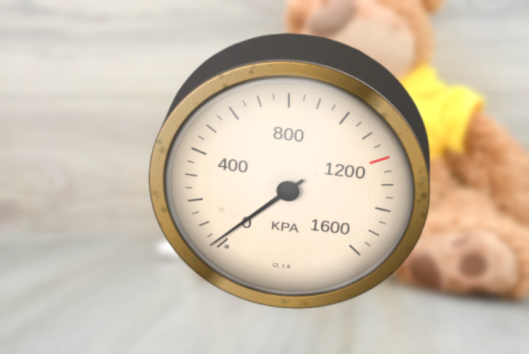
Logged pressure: 25 kPa
